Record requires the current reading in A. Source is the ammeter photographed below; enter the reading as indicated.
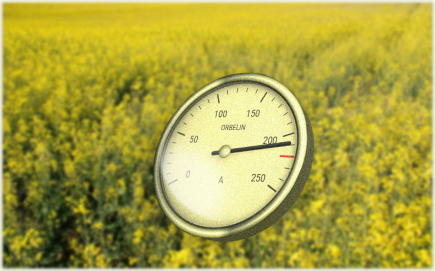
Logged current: 210 A
